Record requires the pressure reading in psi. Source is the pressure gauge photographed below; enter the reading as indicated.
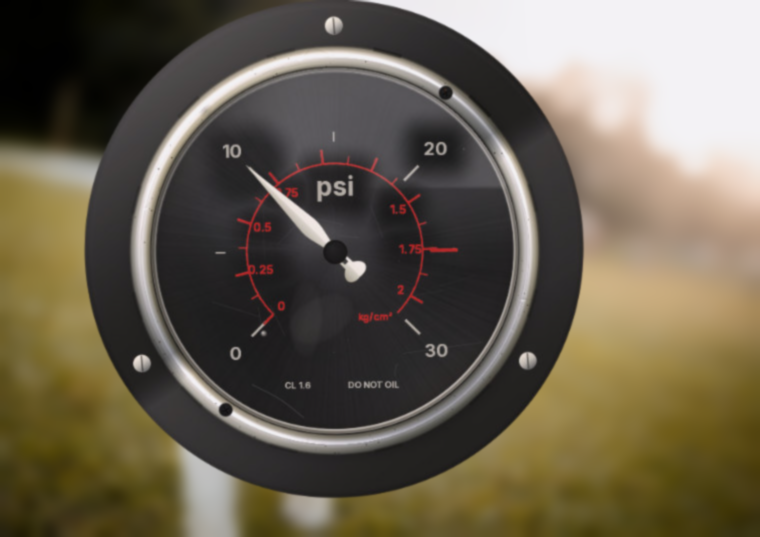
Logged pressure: 10 psi
